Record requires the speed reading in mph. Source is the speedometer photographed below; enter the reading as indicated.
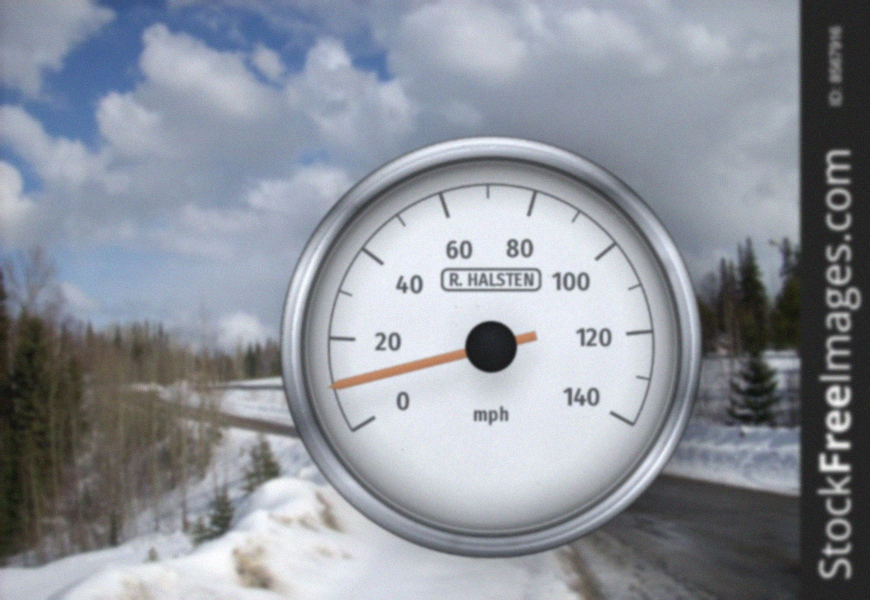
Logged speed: 10 mph
